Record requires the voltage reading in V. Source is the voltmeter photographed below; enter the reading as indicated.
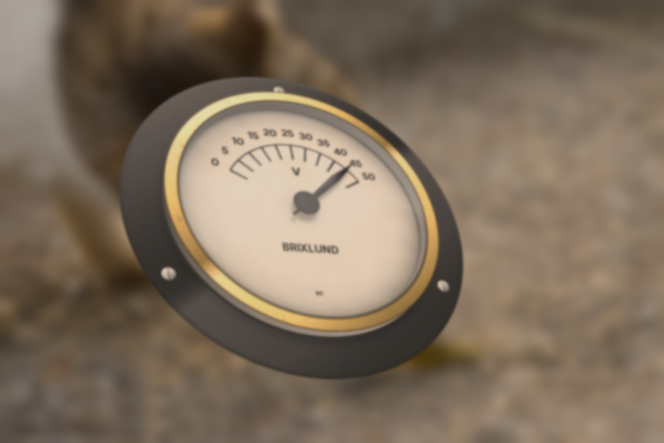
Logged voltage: 45 V
